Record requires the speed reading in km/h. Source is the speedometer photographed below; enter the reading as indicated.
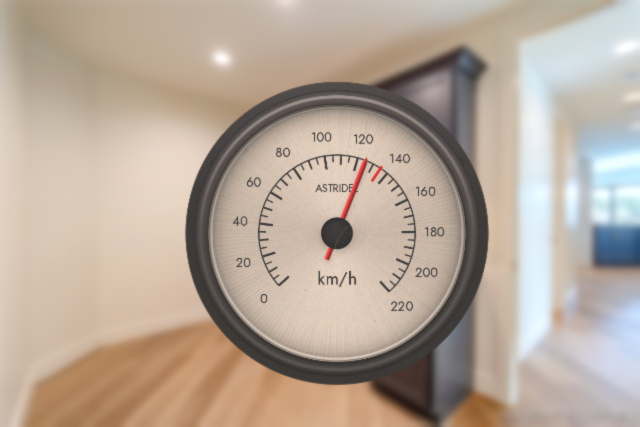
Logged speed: 125 km/h
